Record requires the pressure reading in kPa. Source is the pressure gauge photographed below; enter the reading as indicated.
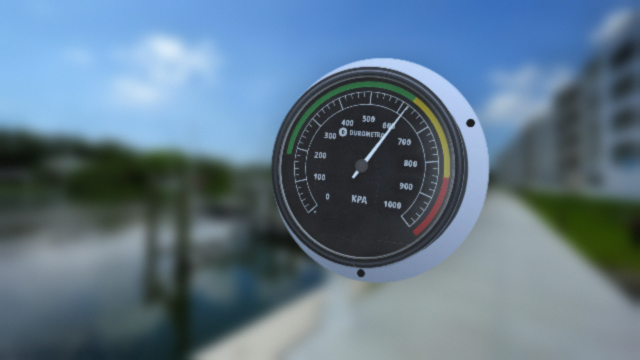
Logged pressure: 620 kPa
